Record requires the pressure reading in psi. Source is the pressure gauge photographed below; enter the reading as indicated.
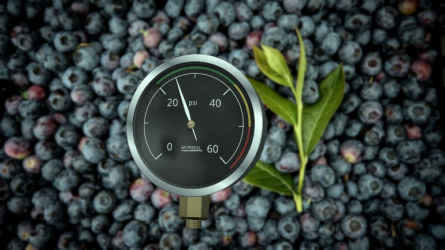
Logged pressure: 25 psi
